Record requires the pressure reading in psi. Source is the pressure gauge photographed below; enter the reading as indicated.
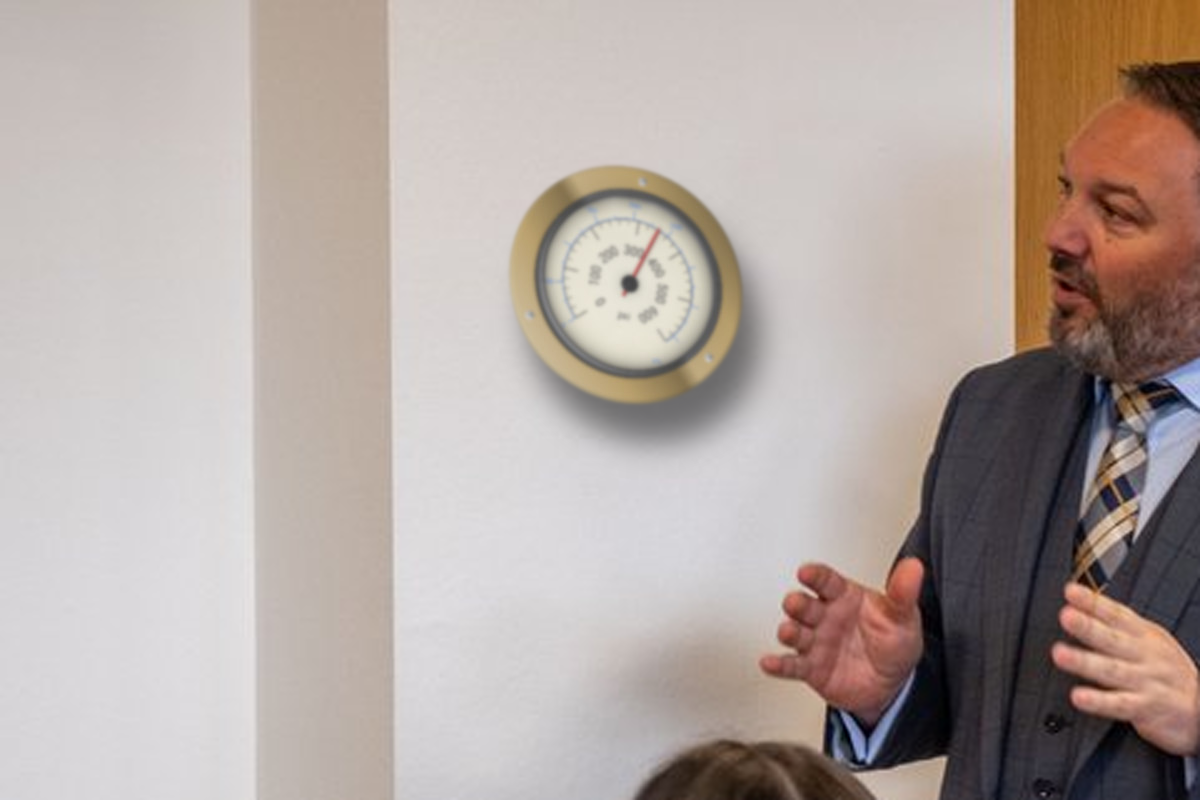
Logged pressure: 340 psi
